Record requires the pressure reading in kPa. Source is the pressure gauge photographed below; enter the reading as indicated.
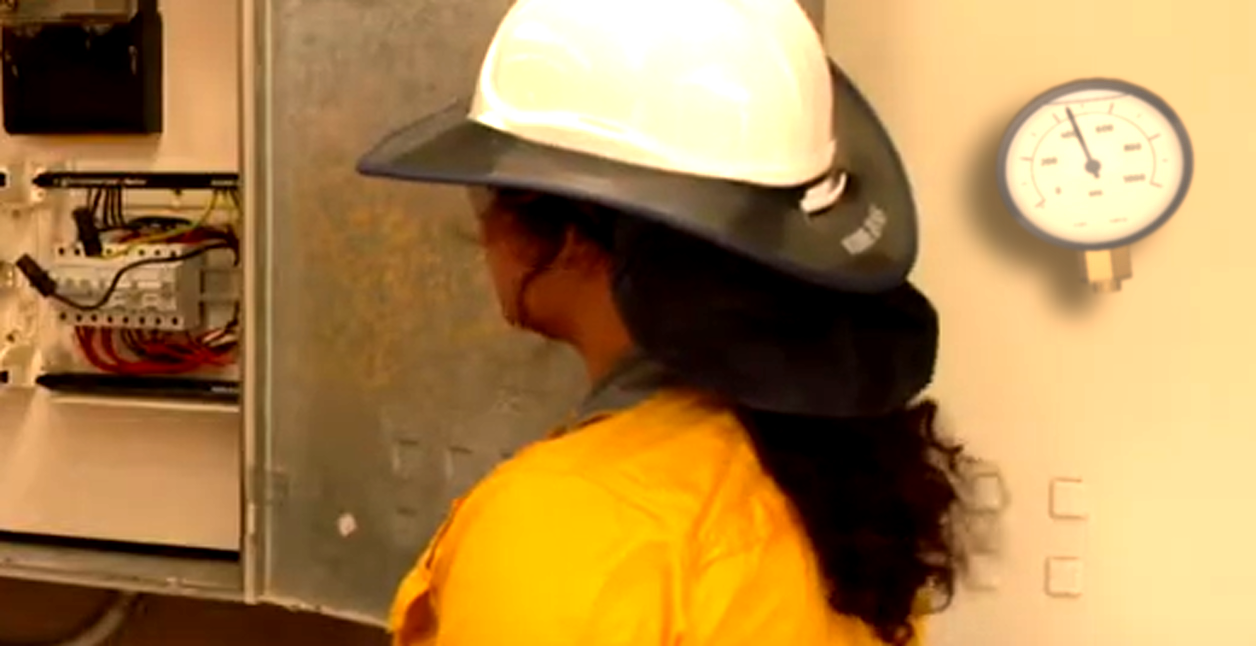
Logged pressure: 450 kPa
